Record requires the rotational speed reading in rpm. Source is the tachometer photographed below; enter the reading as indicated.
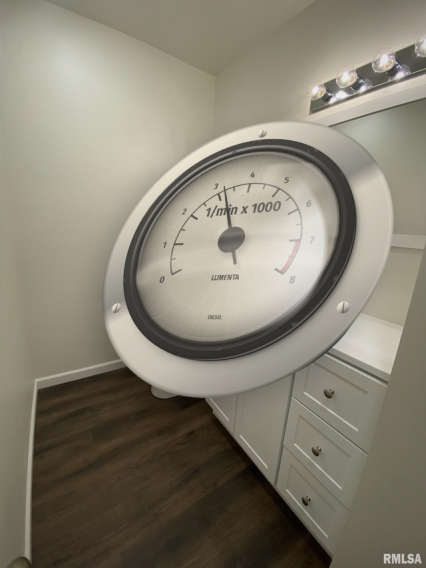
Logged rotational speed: 3250 rpm
